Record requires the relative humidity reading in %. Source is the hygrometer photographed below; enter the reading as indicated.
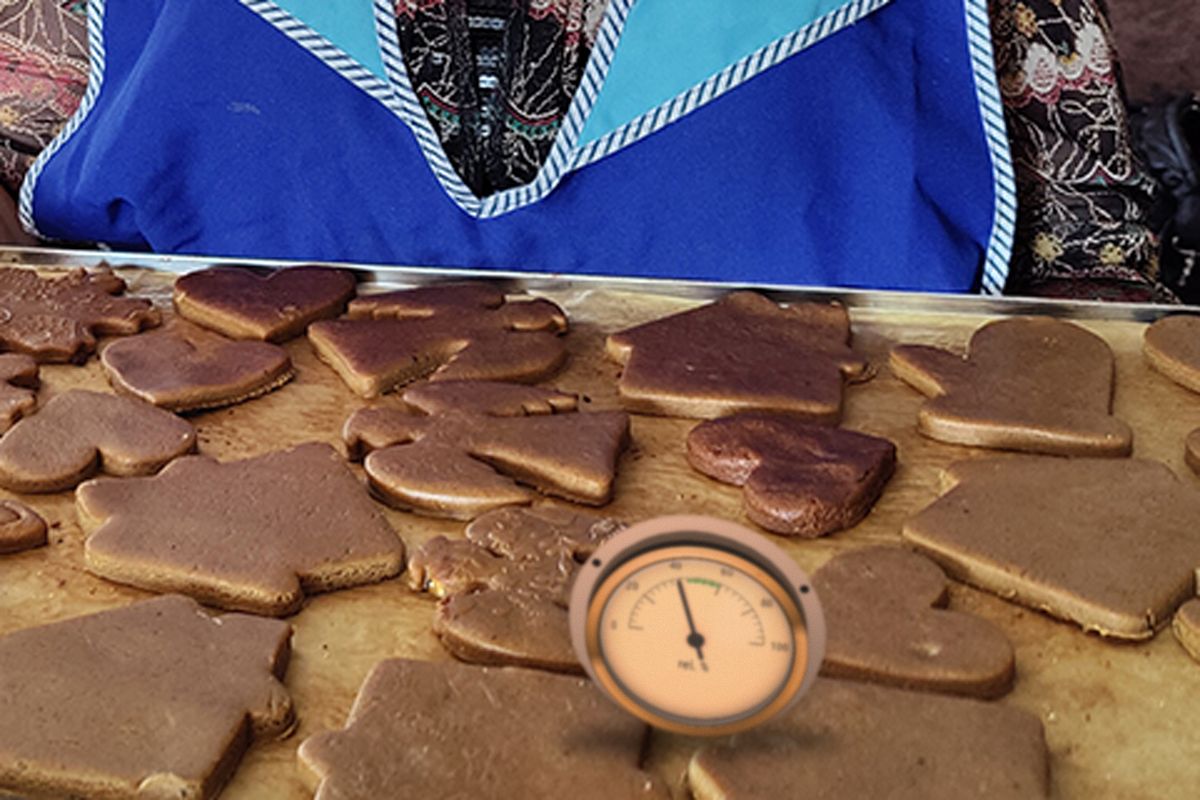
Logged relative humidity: 40 %
